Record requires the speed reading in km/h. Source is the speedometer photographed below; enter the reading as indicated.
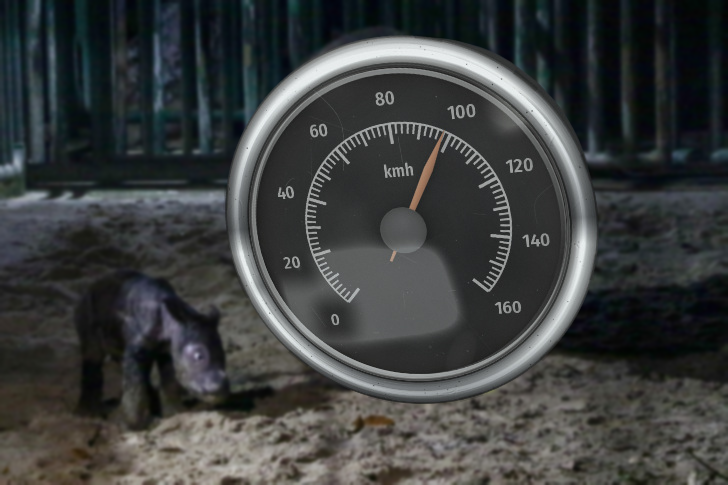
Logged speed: 98 km/h
